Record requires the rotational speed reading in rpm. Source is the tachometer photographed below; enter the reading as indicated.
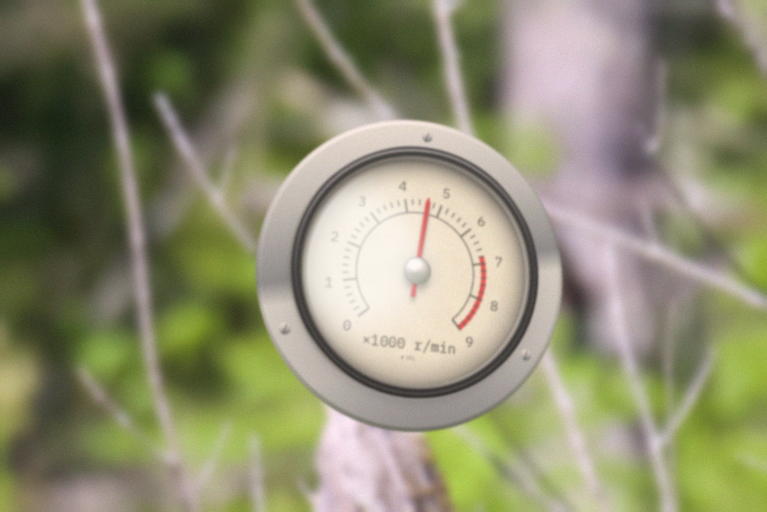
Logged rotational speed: 4600 rpm
